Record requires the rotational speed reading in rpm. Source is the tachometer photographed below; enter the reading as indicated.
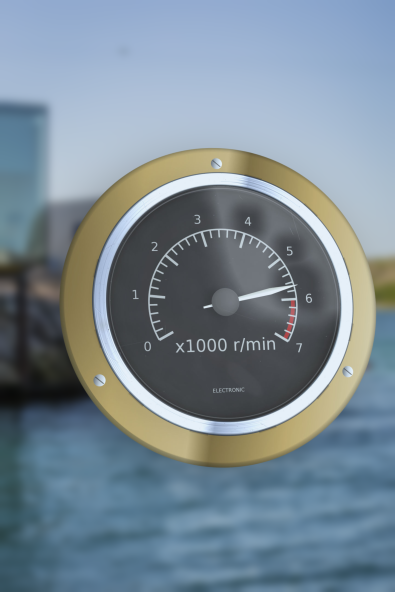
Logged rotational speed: 5700 rpm
